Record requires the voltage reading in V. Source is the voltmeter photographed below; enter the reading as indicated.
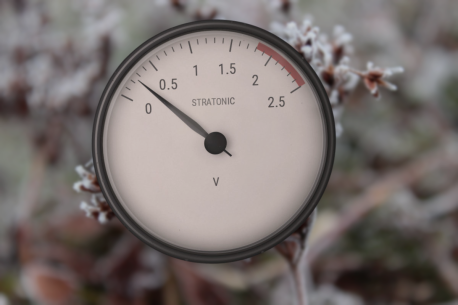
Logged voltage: 0.25 V
